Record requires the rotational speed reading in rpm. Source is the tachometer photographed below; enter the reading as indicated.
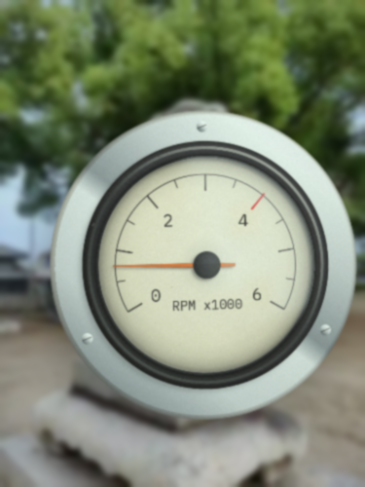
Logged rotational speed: 750 rpm
